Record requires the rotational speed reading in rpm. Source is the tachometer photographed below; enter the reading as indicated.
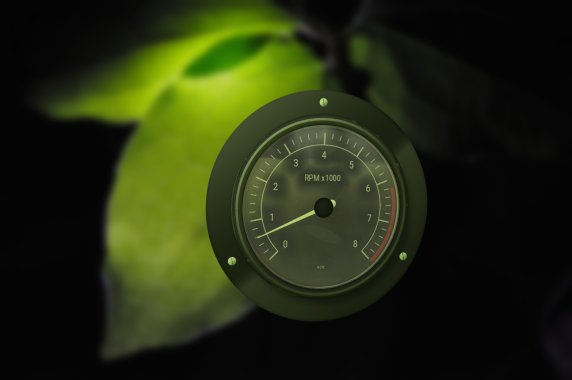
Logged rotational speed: 600 rpm
